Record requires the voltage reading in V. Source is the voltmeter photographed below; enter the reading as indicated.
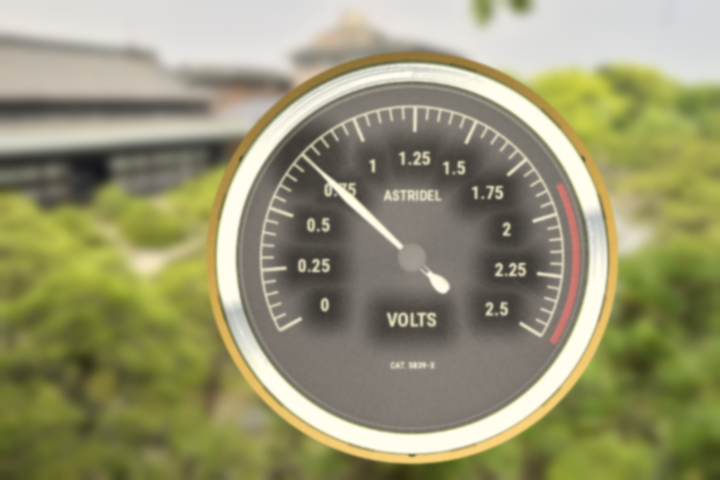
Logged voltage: 0.75 V
